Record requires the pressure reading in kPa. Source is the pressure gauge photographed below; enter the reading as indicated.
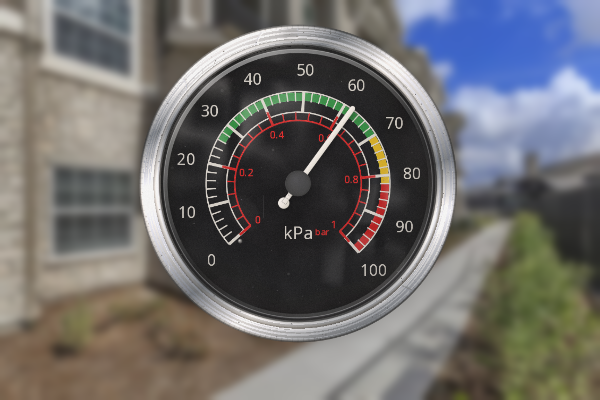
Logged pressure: 62 kPa
